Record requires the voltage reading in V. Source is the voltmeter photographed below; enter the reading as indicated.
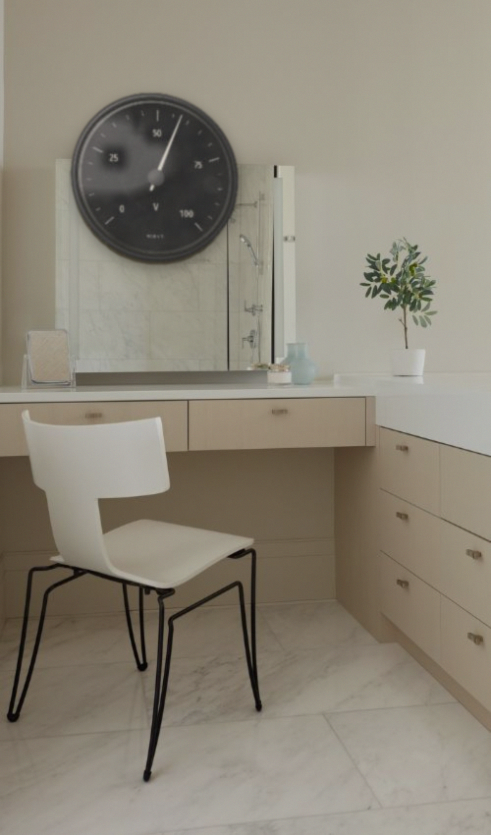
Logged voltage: 57.5 V
